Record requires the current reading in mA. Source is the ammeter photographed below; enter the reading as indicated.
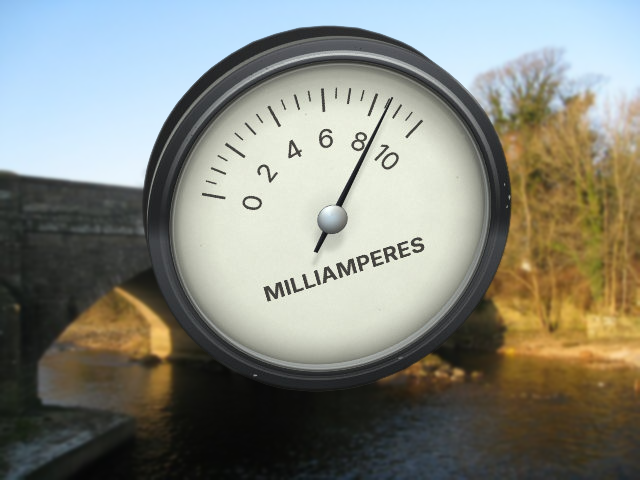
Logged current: 8.5 mA
